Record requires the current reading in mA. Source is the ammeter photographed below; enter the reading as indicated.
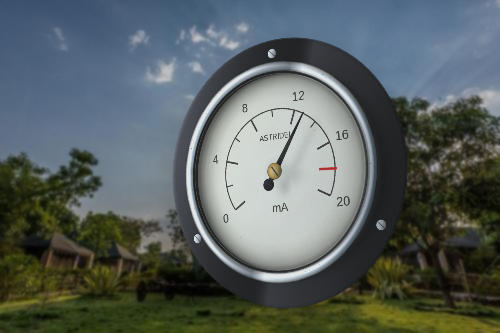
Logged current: 13 mA
